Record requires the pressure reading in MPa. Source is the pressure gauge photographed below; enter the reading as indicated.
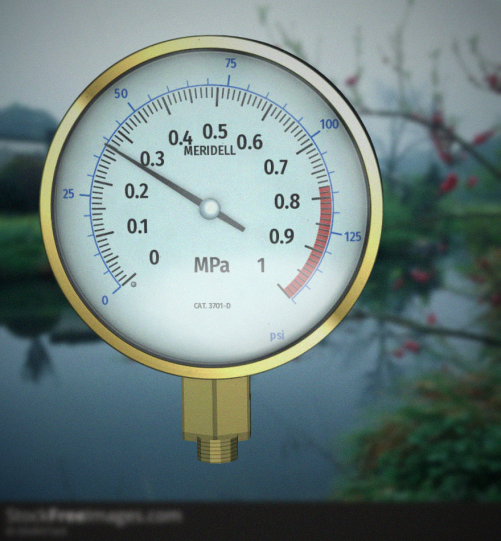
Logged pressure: 0.27 MPa
